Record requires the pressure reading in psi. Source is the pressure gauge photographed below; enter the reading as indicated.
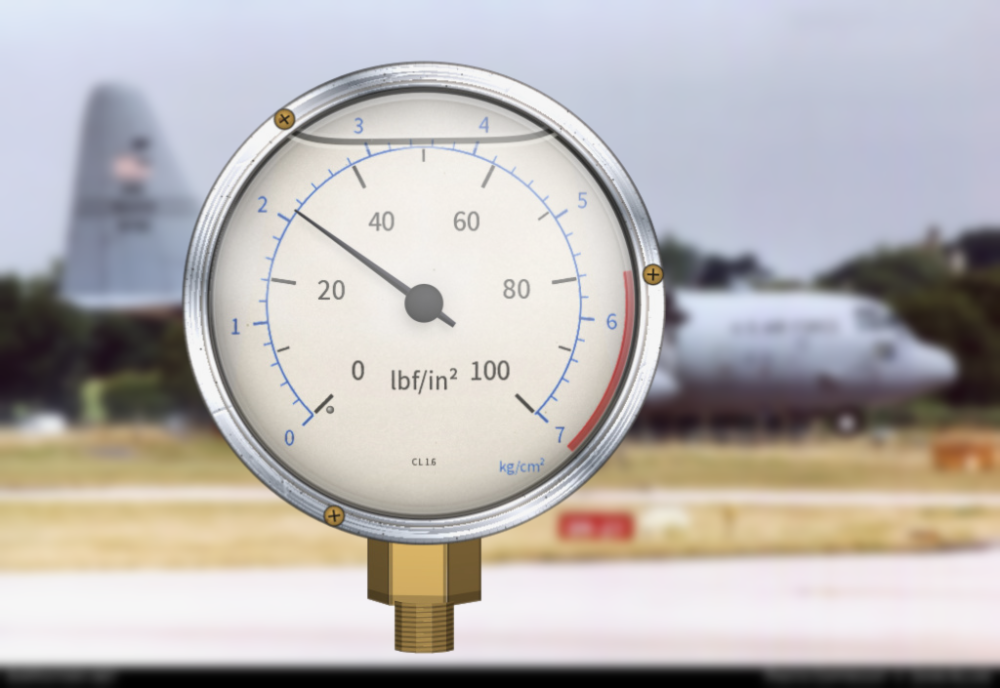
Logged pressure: 30 psi
